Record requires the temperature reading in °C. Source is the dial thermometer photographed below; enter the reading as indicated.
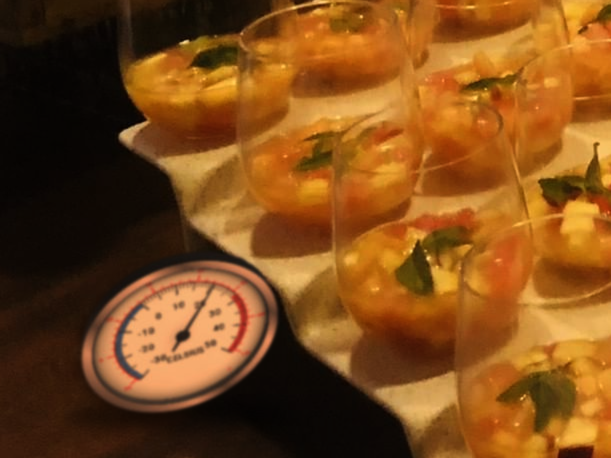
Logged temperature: 20 °C
